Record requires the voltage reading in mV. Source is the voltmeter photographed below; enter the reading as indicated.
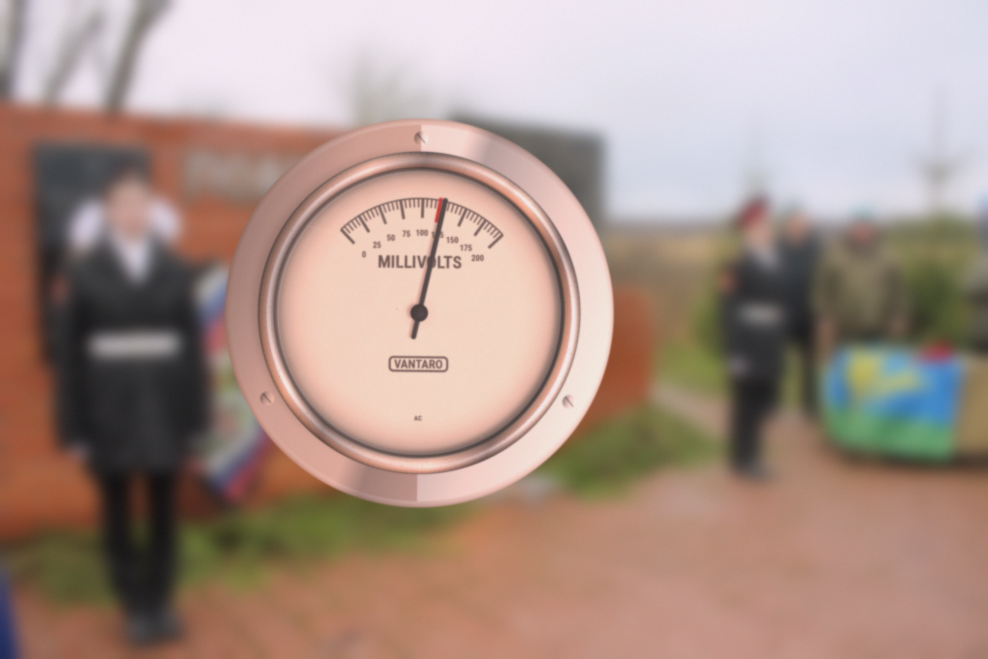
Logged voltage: 125 mV
